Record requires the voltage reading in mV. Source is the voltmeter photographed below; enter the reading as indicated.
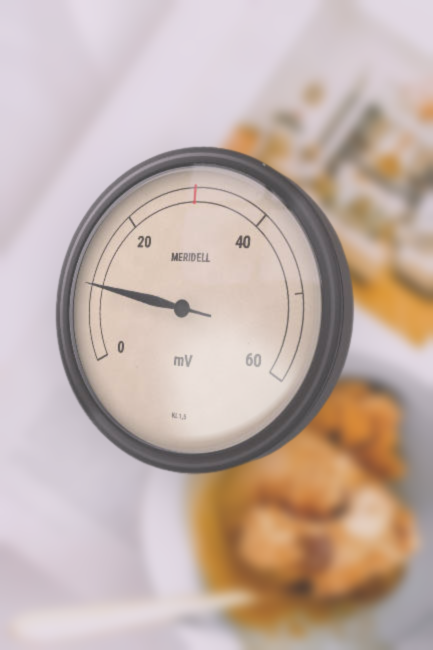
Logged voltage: 10 mV
